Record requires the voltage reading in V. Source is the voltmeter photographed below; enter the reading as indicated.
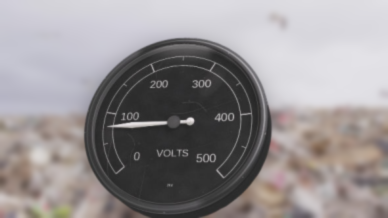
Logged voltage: 75 V
